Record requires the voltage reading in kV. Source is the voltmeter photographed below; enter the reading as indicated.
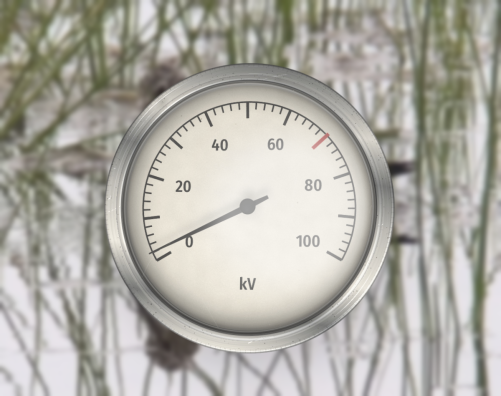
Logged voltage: 2 kV
